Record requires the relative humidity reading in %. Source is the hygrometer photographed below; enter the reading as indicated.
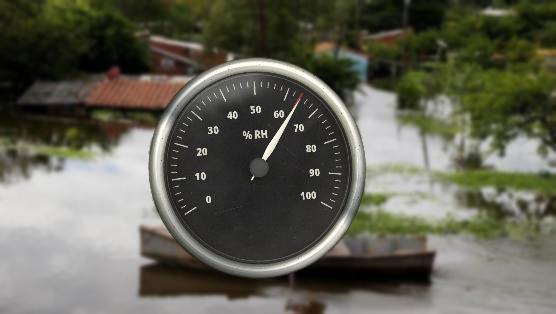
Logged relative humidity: 64 %
